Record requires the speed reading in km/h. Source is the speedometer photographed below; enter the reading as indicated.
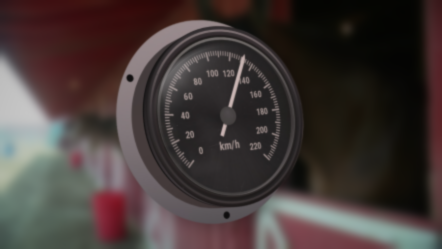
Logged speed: 130 km/h
